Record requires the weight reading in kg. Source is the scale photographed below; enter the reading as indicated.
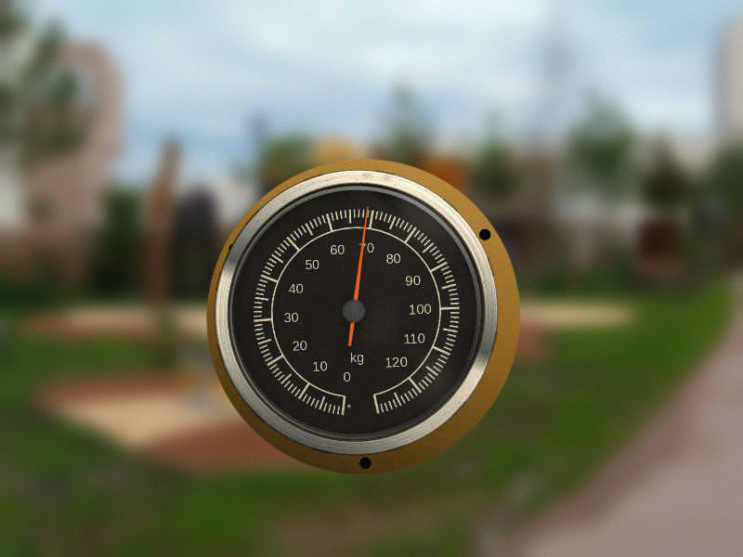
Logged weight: 69 kg
